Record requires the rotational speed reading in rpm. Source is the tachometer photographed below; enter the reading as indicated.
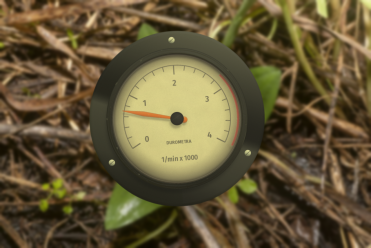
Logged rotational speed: 700 rpm
